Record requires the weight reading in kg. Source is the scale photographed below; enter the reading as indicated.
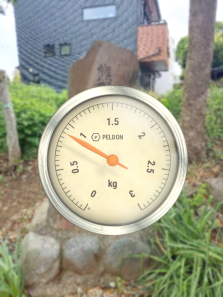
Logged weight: 0.9 kg
